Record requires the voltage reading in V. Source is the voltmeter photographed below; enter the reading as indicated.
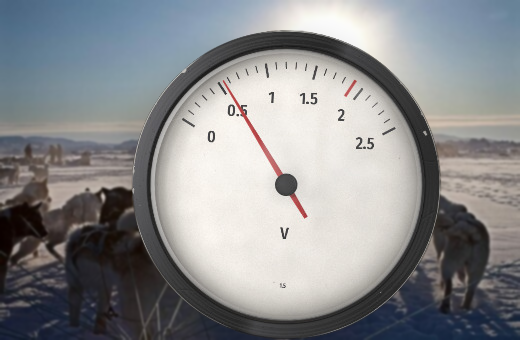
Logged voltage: 0.55 V
